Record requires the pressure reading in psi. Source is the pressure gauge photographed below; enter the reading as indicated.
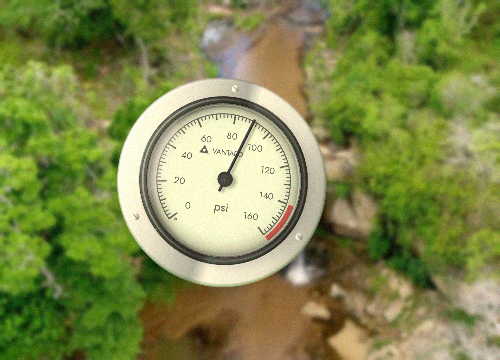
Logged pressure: 90 psi
